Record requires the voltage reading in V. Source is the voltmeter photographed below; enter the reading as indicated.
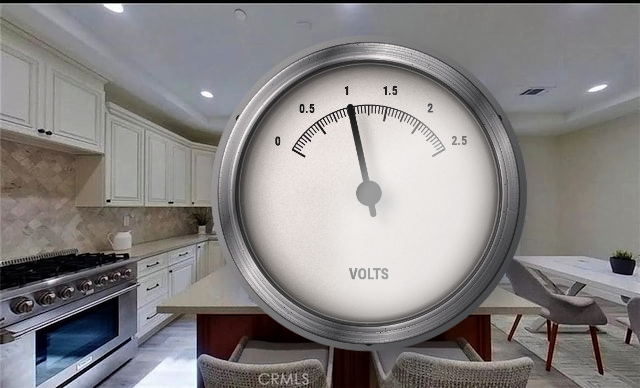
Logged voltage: 1 V
